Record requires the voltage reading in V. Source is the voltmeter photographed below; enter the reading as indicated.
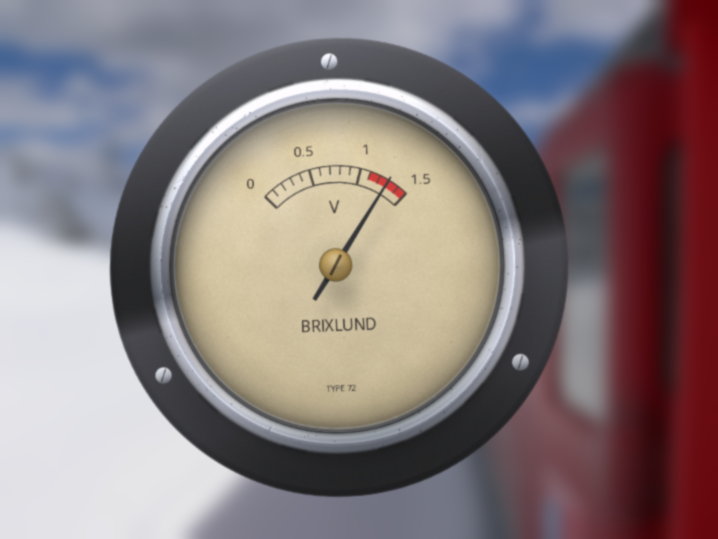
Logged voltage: 1.3 V
